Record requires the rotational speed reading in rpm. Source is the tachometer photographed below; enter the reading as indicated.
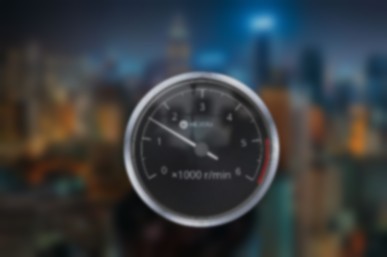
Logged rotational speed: 1500 rpm
